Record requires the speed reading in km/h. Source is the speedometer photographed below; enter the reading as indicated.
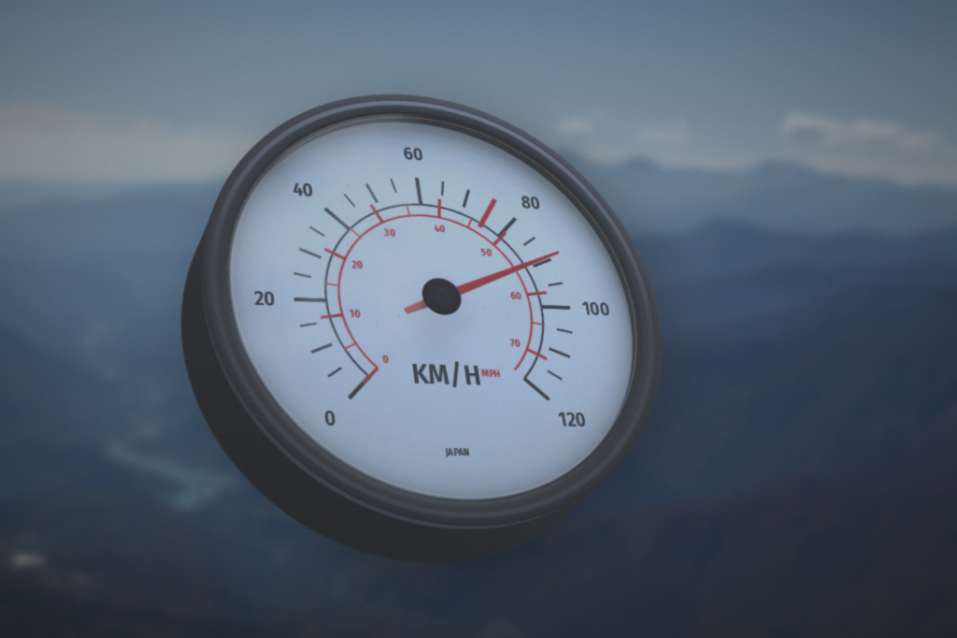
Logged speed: 90 km/h
